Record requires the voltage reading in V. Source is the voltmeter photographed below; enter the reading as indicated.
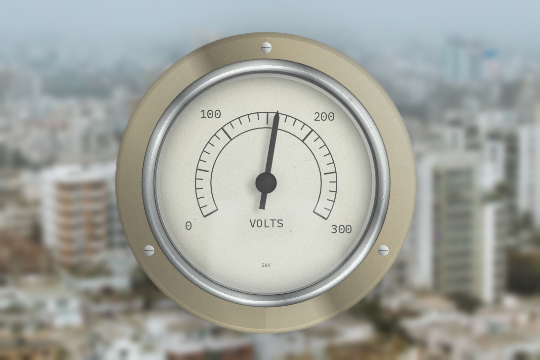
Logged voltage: 160 V
